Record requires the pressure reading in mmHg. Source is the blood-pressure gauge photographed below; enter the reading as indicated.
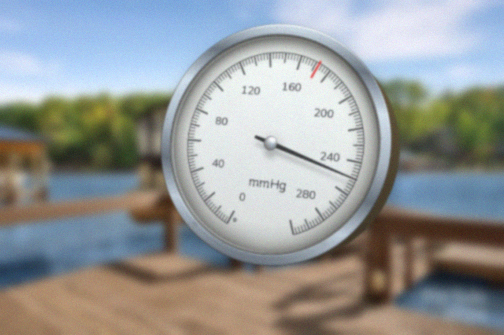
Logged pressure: 250 mmHg
